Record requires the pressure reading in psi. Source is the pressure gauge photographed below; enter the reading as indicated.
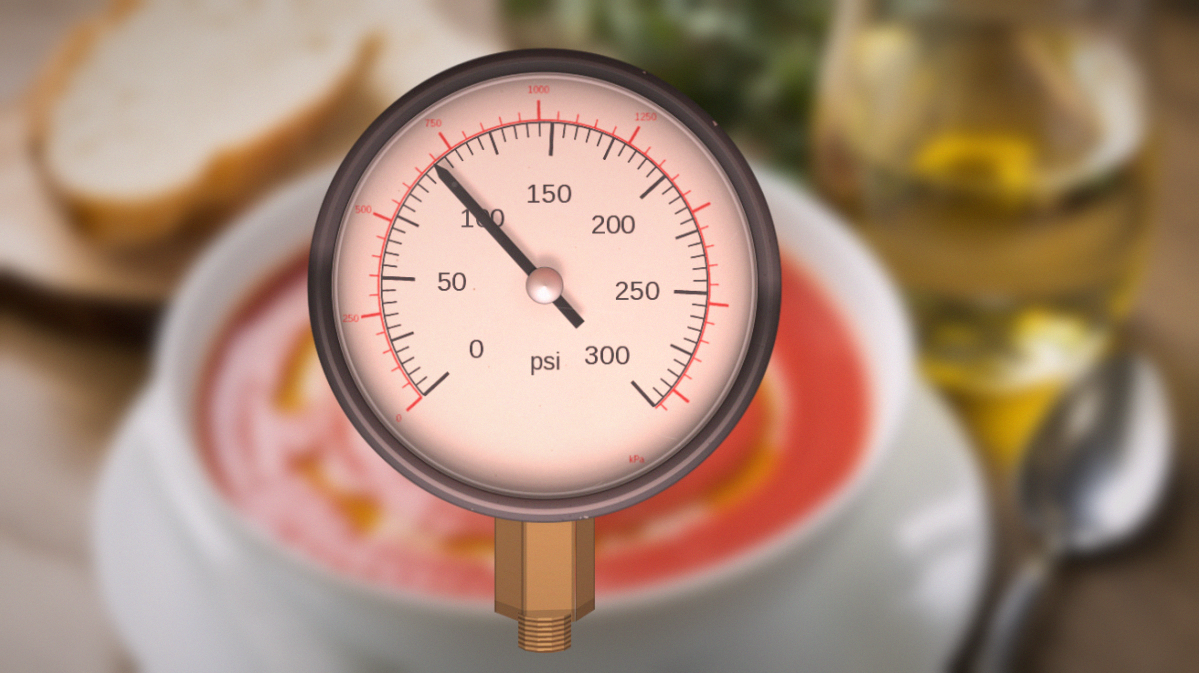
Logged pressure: 100 psi
